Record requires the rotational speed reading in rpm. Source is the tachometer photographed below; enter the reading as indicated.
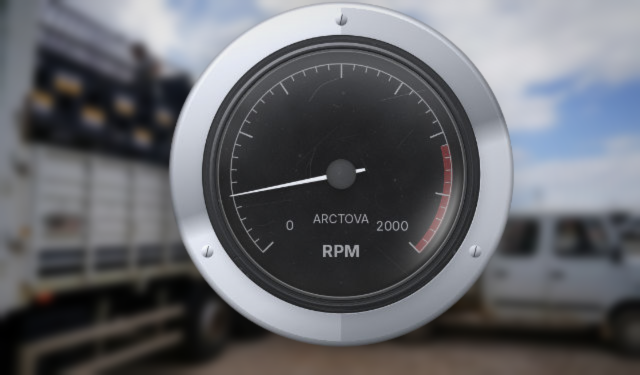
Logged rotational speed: 250 rpm
